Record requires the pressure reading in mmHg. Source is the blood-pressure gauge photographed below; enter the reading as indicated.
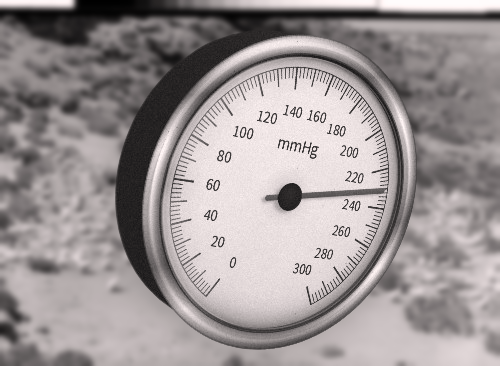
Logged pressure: 230 mmHg
